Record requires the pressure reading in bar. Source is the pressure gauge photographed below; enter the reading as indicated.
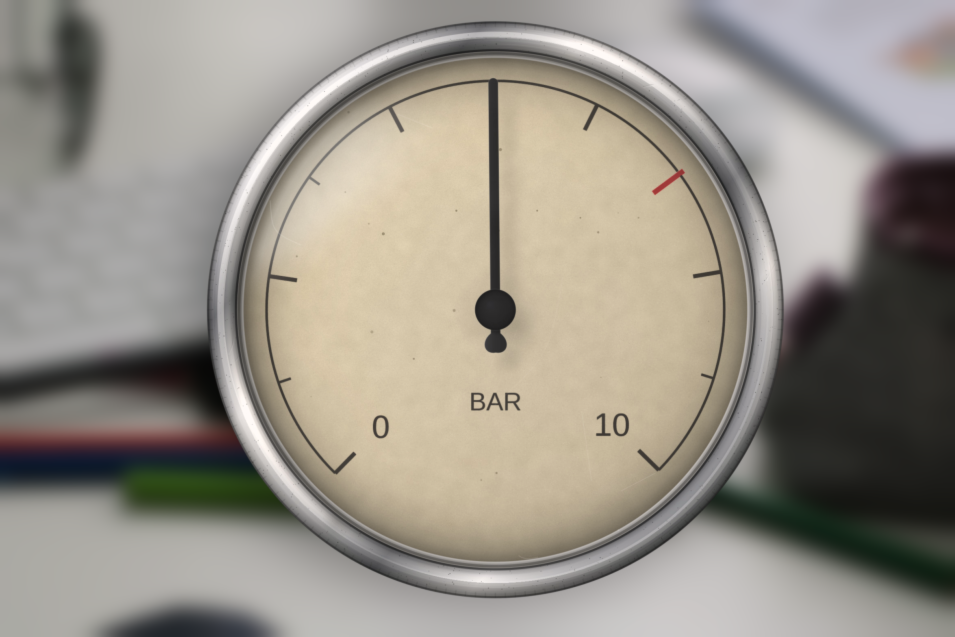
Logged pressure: 5 bar
